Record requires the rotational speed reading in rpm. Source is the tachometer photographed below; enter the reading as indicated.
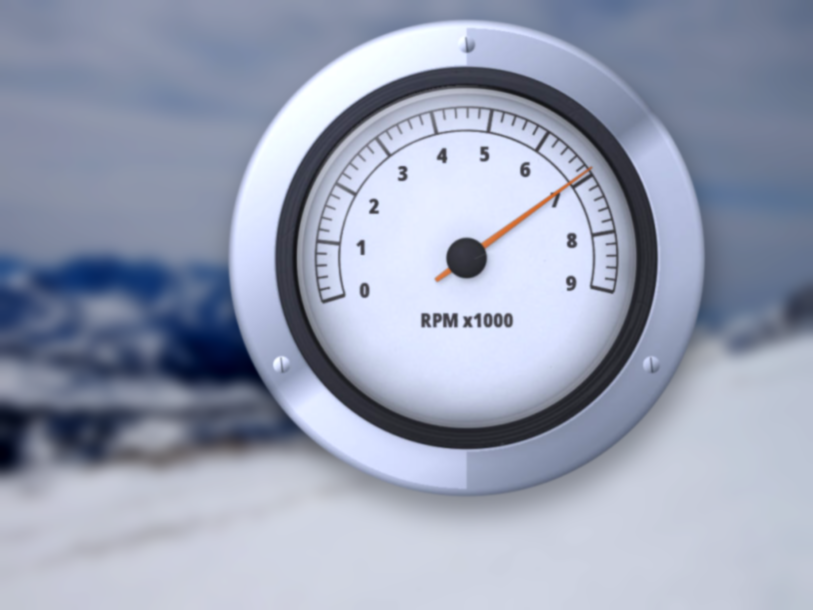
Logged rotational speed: 6900 rpm
